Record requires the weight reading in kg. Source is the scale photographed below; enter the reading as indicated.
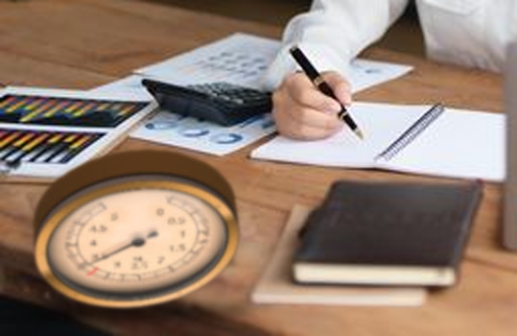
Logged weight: 3.5 kg
